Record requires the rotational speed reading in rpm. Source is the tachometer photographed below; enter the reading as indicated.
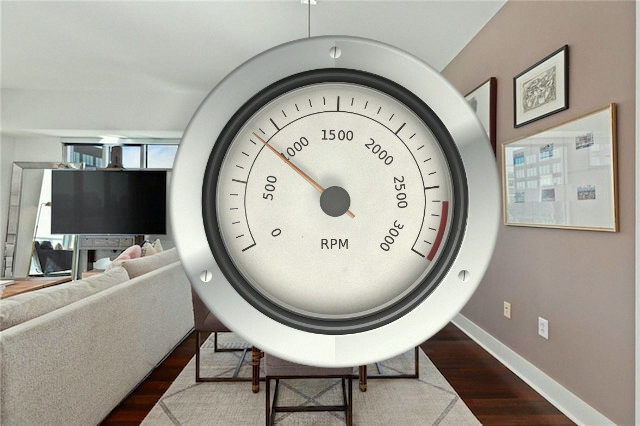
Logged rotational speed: 850 rpm
